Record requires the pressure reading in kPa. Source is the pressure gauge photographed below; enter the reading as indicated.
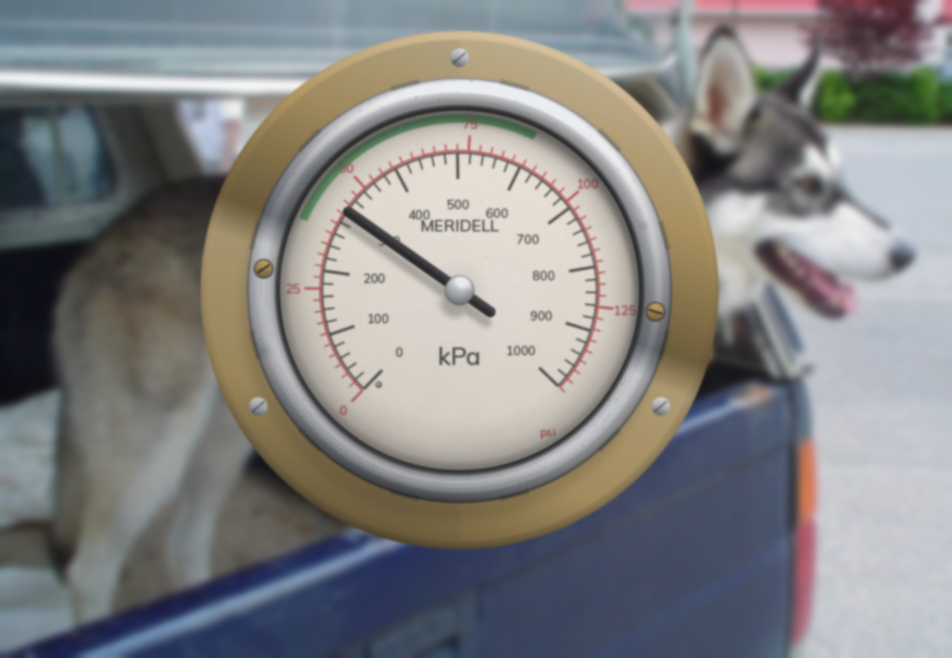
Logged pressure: 300 kPa
